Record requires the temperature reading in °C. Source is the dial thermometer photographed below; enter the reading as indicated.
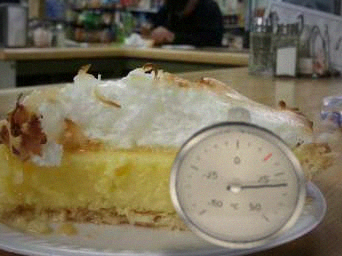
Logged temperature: 30 °C
